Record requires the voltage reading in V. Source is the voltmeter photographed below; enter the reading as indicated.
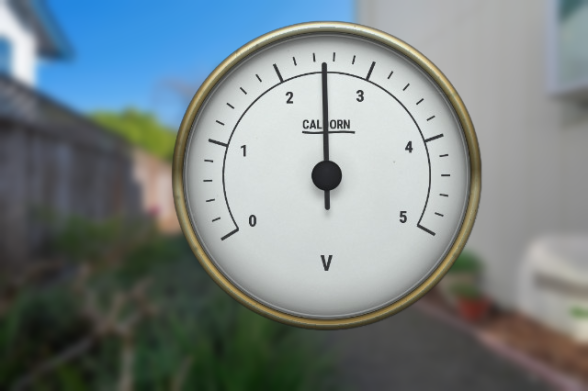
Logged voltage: 2.5 V
